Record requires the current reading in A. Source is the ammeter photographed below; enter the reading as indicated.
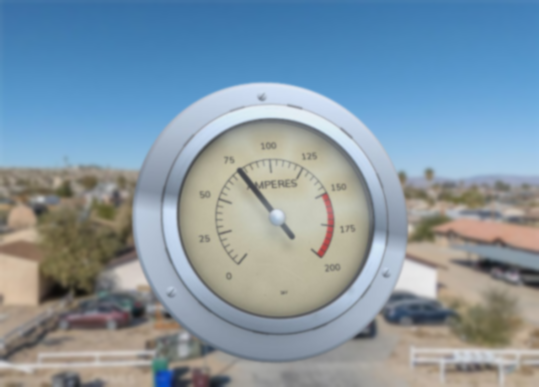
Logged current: 75 A
